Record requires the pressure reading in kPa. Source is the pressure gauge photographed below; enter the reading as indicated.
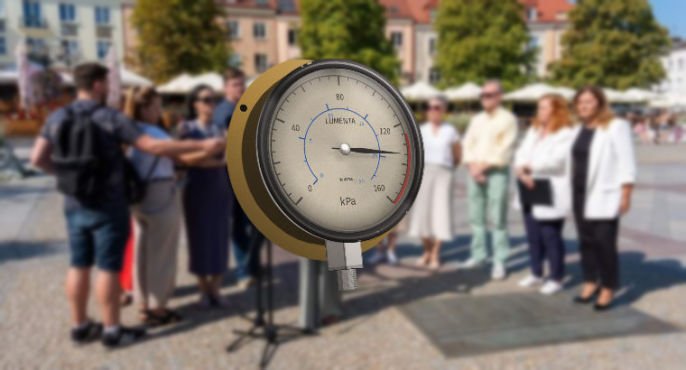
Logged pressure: 135 kPa
